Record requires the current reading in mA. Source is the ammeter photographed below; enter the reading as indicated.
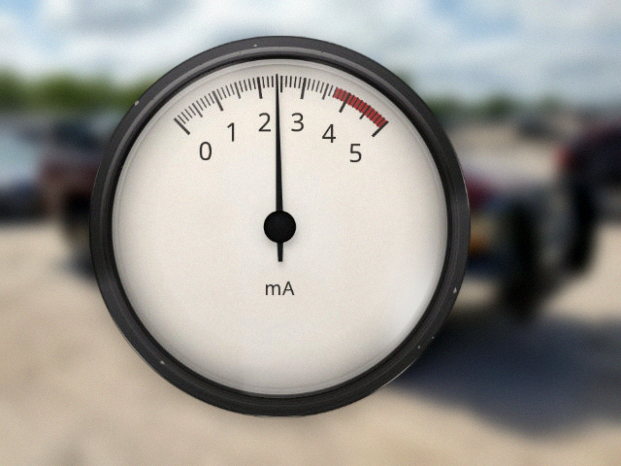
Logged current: 2.4 mA
